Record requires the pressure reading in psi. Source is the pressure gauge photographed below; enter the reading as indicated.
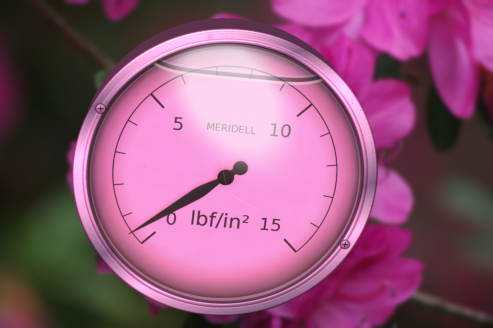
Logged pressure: 0.5 psi
